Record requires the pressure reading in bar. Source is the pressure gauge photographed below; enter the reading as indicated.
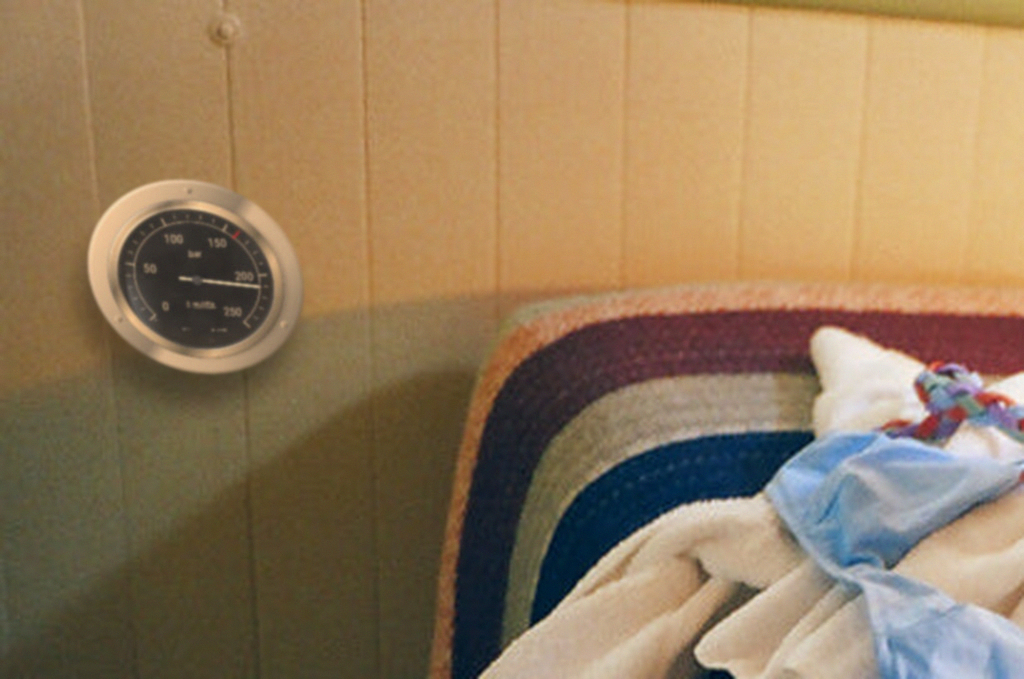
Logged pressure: 210 bar
